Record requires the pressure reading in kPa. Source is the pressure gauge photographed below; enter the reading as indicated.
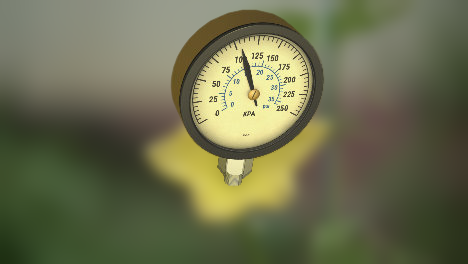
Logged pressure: 105 kPa
